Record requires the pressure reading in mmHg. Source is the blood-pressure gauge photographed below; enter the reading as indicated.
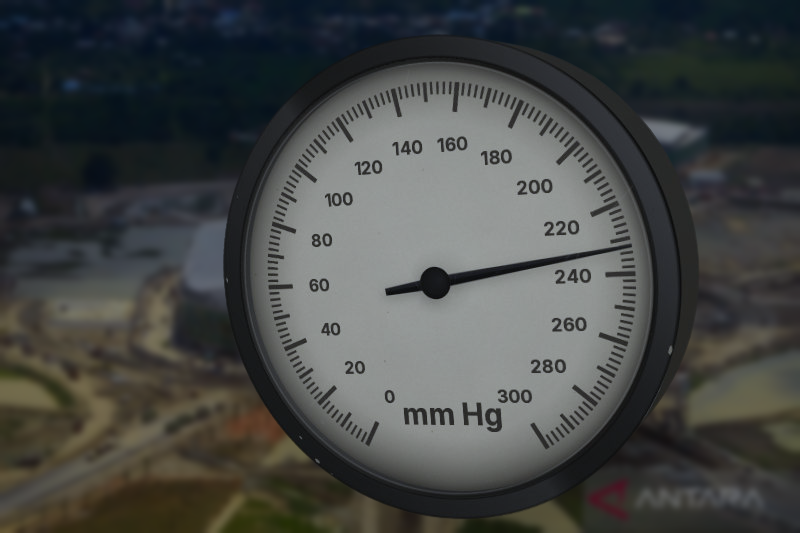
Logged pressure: 232 mmHg
